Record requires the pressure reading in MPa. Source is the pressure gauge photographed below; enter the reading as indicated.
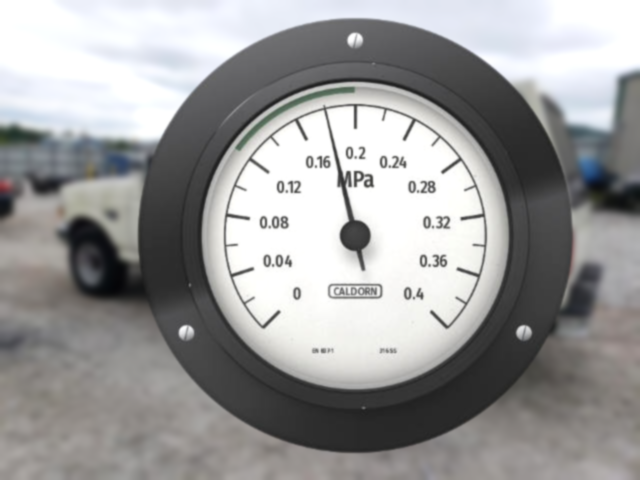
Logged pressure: 0.18 MPa
